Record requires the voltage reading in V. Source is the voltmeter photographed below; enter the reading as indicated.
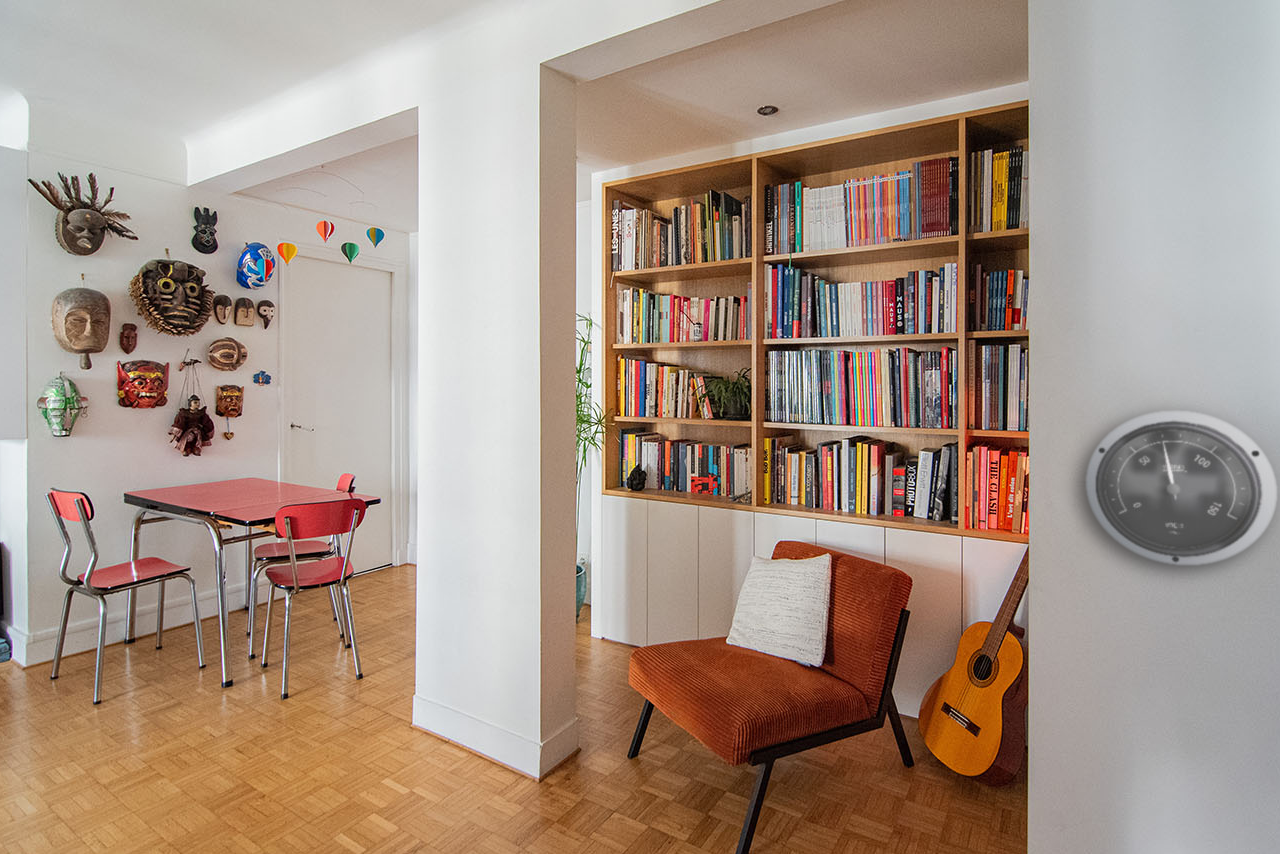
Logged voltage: 70 V
